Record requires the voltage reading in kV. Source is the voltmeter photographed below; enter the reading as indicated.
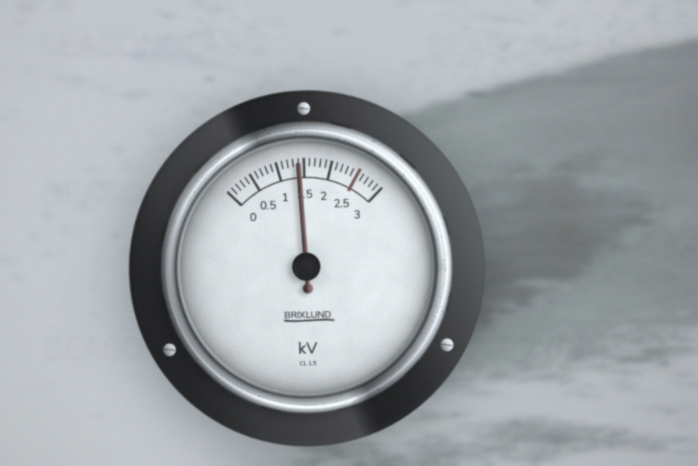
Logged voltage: 1.4 kV
